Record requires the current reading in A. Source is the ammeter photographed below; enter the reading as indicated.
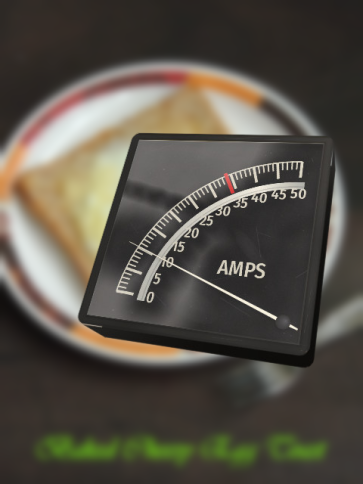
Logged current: 10 A
